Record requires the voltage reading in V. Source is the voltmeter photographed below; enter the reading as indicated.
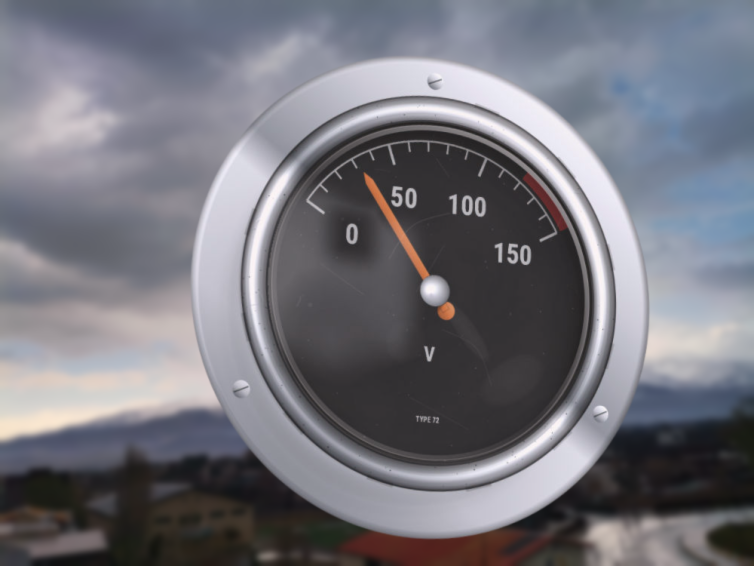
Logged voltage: 30 V
